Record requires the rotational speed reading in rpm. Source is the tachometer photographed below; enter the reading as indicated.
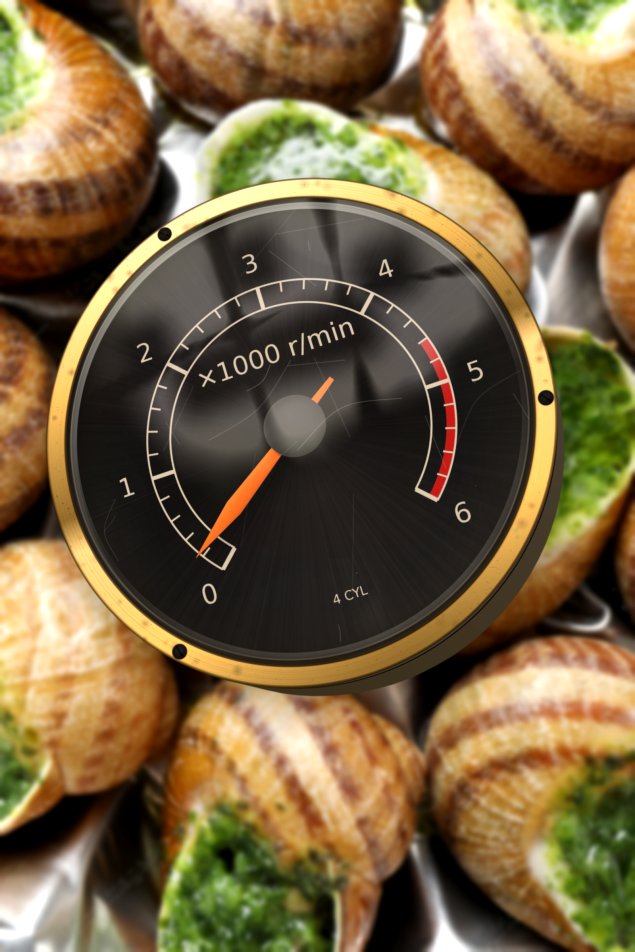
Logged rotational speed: 200 rpm
